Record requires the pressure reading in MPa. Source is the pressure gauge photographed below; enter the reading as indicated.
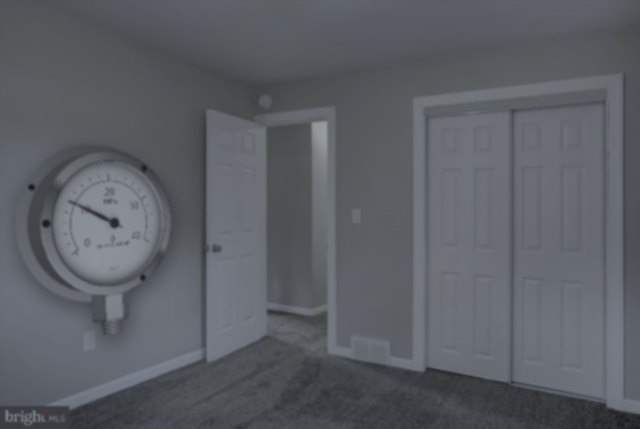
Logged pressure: 10 MPa
